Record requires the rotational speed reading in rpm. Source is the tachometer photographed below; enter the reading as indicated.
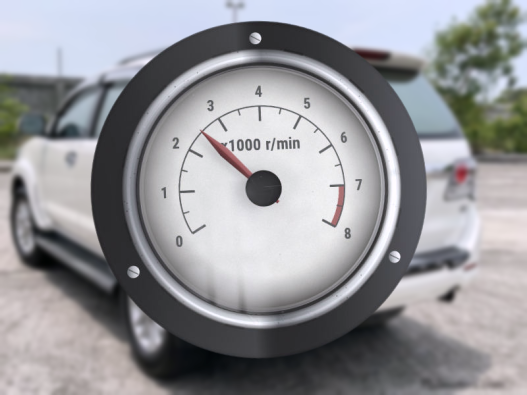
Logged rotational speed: 2500 rpm
